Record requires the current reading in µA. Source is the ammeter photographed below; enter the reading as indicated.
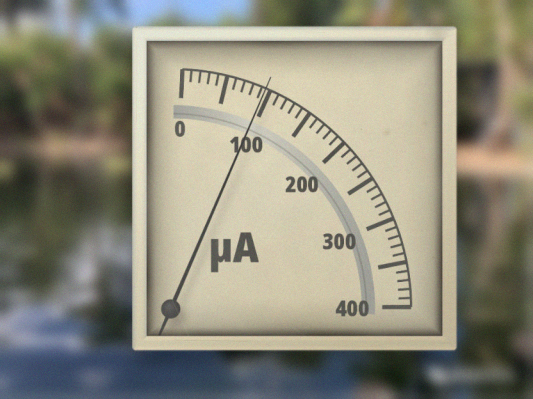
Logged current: 95 µA
